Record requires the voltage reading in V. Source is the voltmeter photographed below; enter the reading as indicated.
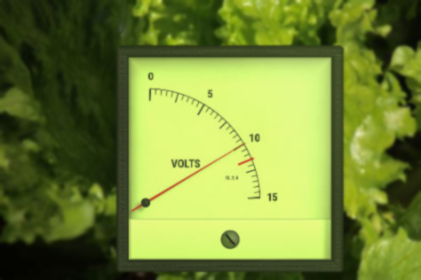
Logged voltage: 10 V
